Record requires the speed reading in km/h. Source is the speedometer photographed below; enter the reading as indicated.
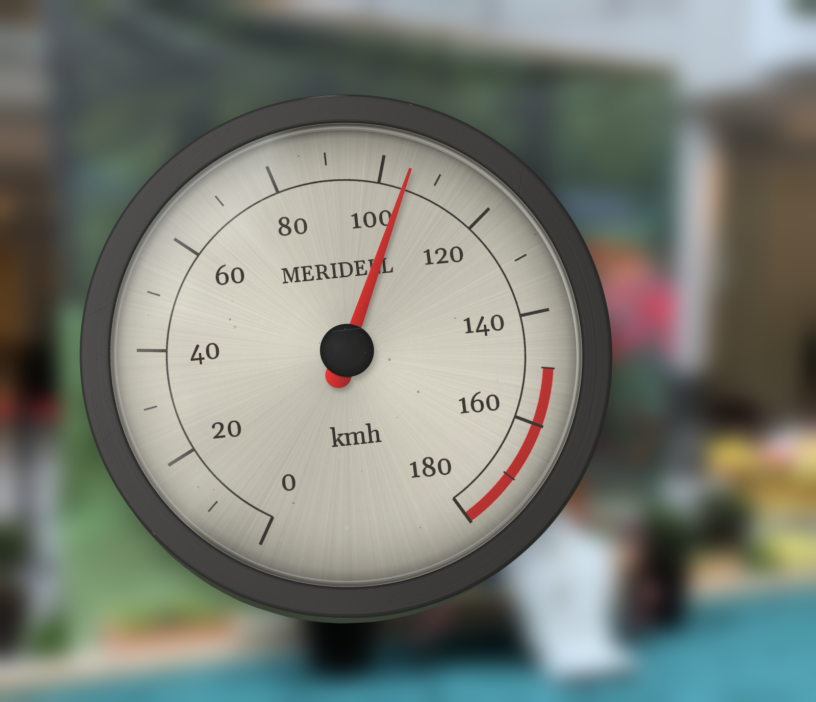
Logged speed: 105 km/h
